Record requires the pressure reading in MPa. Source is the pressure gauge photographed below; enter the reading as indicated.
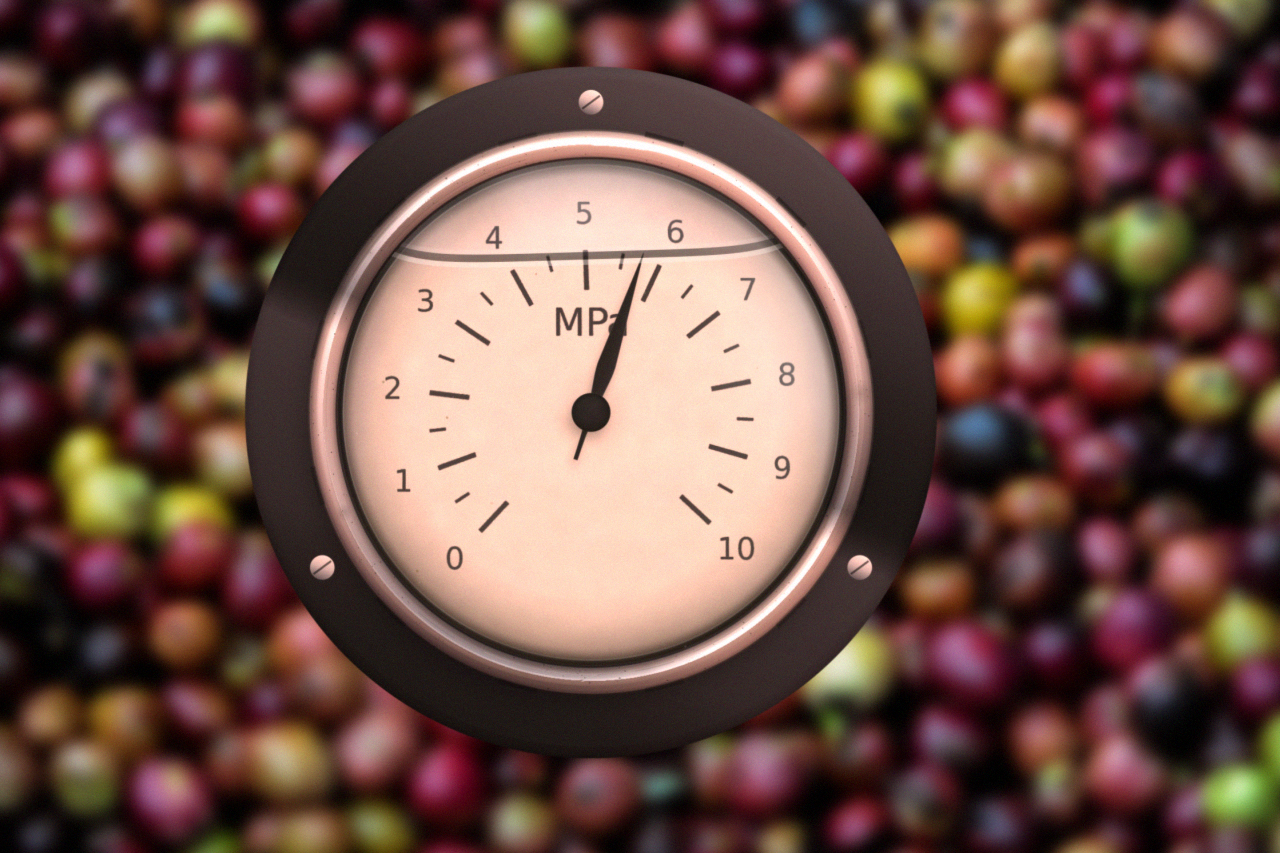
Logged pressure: 5.75 MPa
